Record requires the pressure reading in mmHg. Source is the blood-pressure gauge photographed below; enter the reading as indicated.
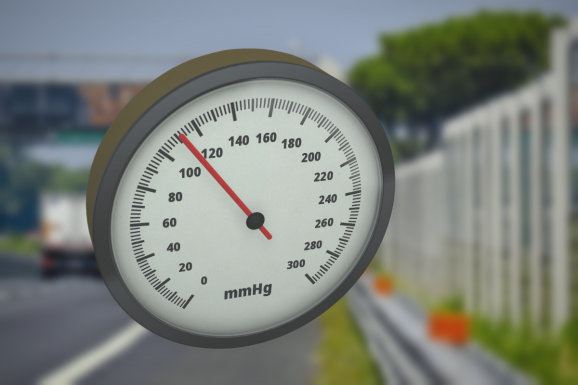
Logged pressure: 112 mmHg
